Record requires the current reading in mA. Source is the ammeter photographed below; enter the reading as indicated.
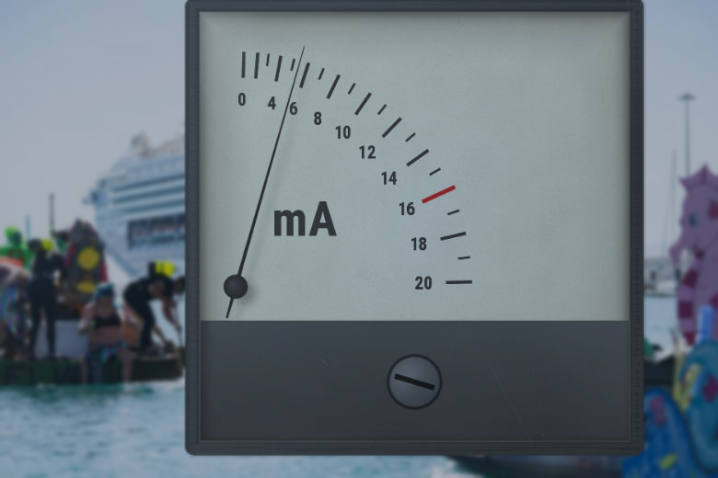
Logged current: 5.5 mA
